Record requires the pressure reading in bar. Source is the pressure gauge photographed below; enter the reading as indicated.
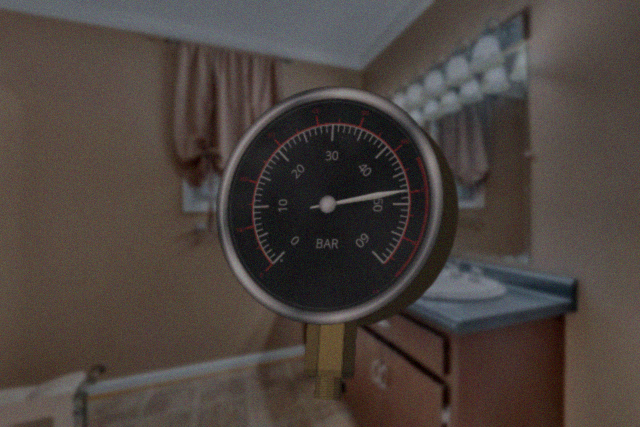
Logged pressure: 48 bar
